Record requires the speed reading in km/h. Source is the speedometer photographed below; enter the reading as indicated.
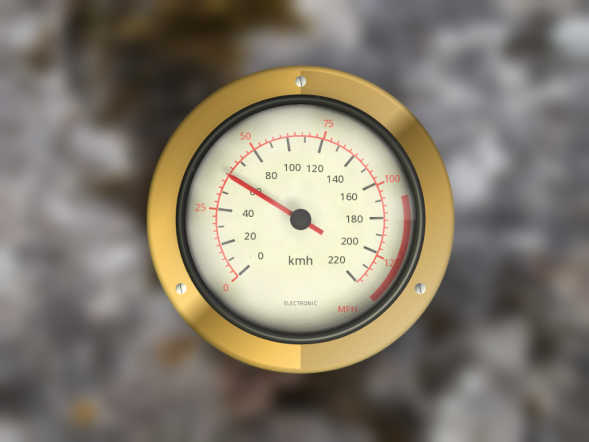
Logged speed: 60 km/h
